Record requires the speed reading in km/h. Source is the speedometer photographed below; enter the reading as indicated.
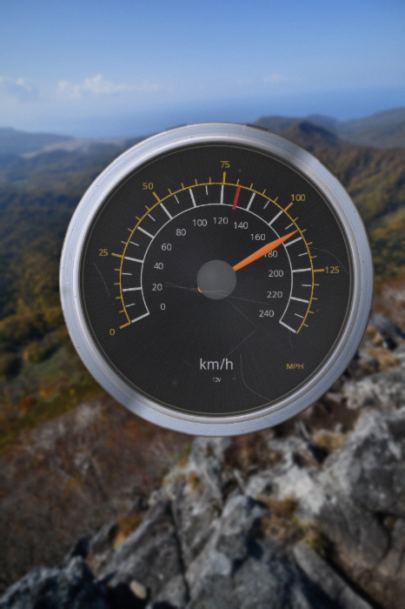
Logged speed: 175 km/h
